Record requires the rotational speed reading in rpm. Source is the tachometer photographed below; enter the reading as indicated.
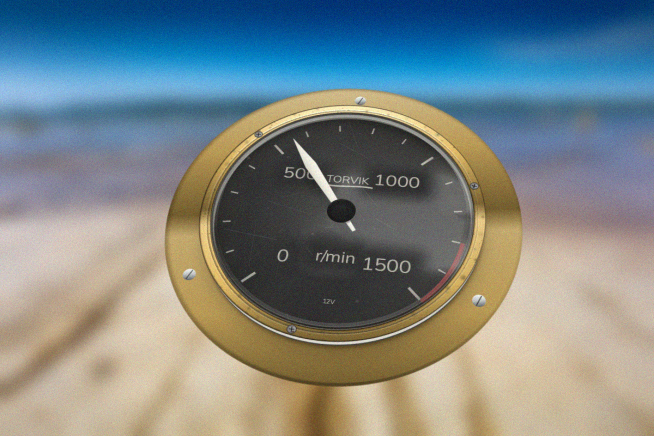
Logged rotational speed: 550 rpm
